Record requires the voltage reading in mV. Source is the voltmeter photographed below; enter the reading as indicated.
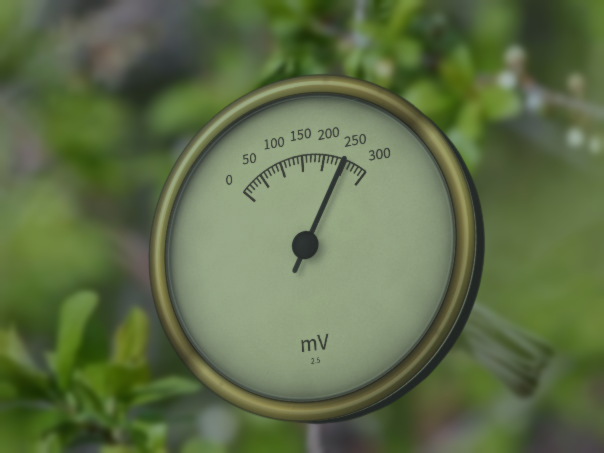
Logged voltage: 250 mV
